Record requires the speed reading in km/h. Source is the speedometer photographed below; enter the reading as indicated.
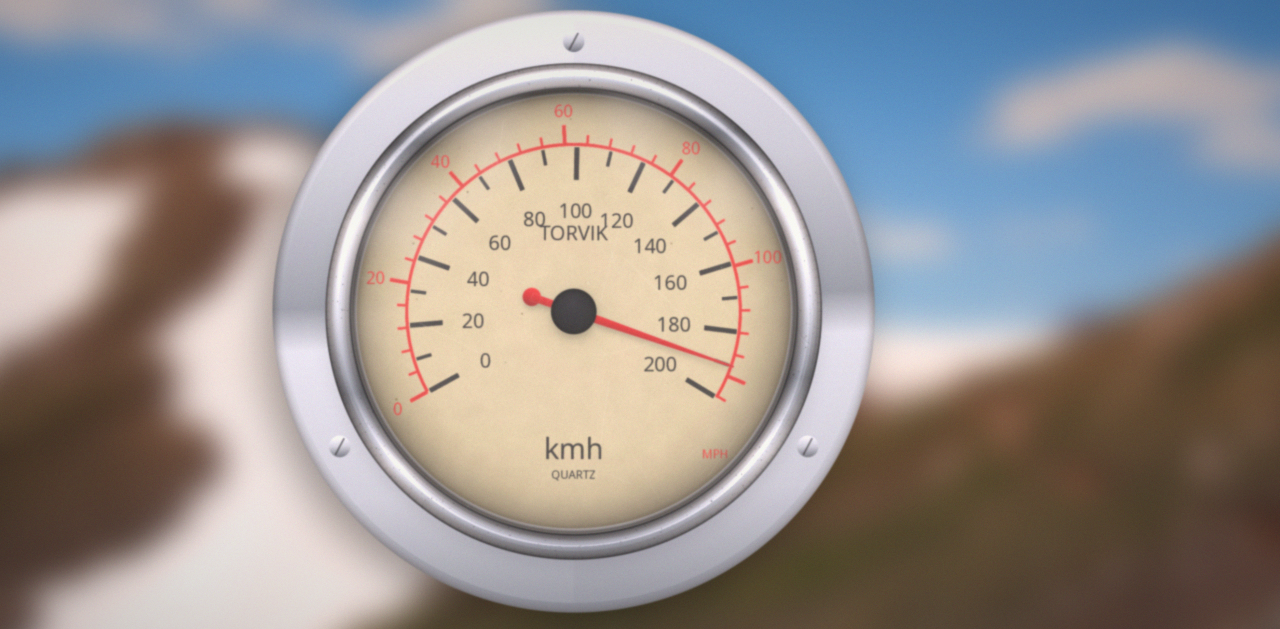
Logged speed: 190 km/h
